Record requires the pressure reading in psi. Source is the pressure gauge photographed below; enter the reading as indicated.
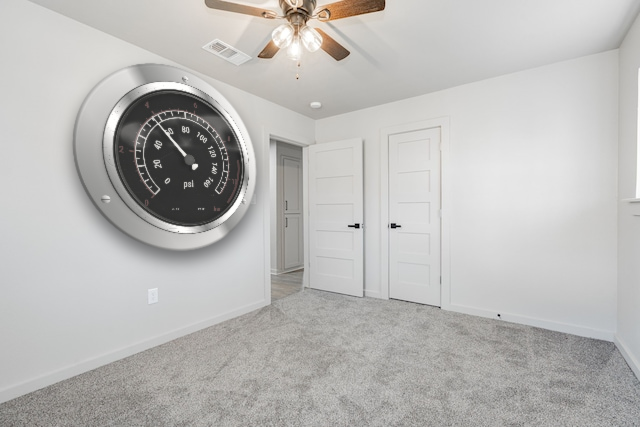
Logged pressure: 55 psi
